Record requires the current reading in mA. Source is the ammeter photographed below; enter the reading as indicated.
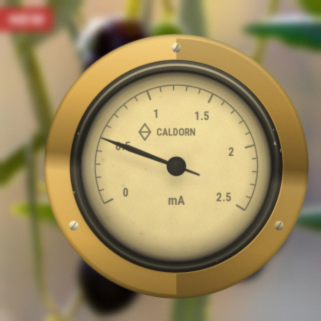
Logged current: 0.5 mA
